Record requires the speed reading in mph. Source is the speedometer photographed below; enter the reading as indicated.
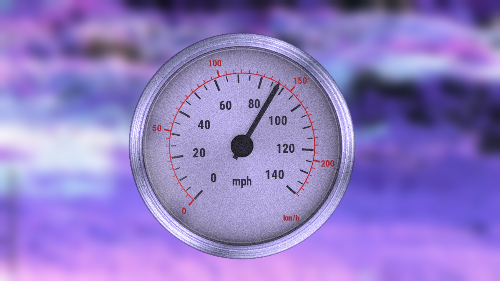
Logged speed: 87.5 mph
